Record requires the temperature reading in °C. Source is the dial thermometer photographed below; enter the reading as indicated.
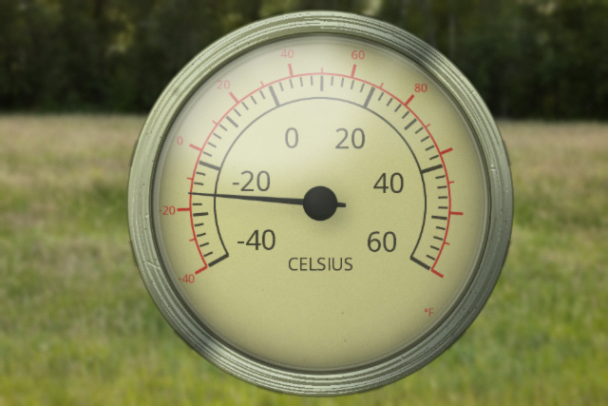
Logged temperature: -26 °C
